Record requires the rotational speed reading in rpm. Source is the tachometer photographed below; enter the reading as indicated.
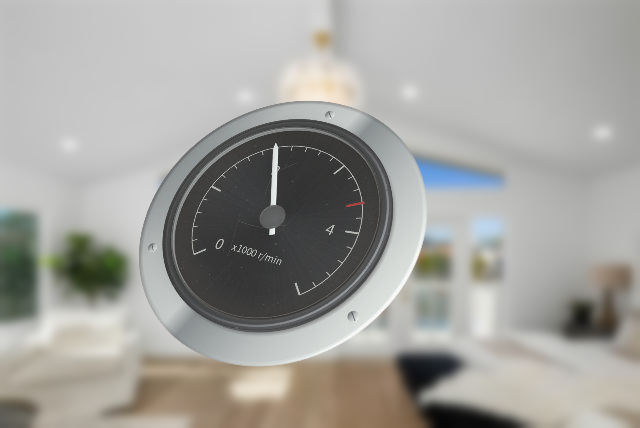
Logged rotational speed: 2000 rpm
